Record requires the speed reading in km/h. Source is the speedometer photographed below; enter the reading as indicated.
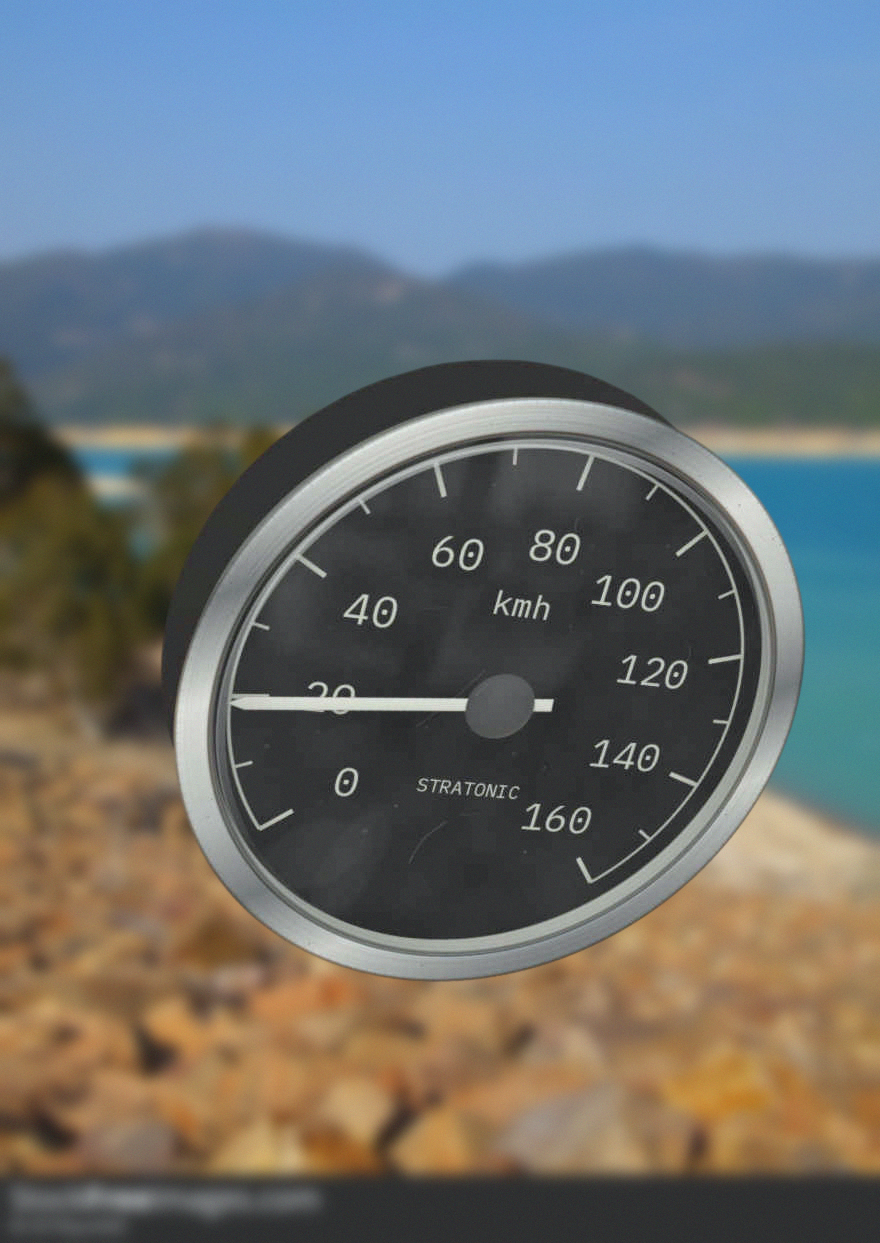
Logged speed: 20 km/h
